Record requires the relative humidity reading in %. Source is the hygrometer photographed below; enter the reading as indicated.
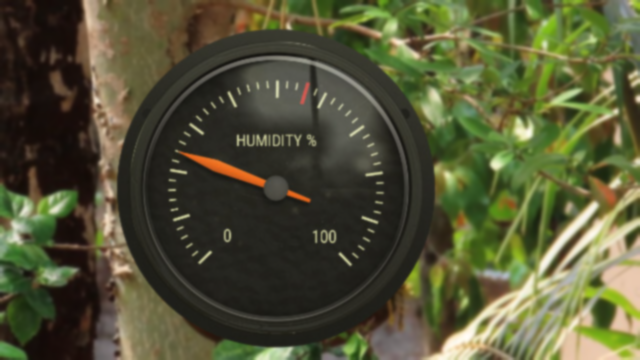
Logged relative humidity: 24 %
